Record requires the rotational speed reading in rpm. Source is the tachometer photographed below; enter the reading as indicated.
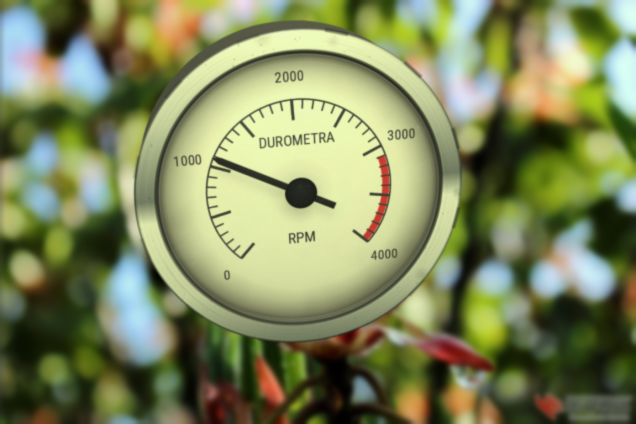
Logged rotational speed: 1100 rpm
